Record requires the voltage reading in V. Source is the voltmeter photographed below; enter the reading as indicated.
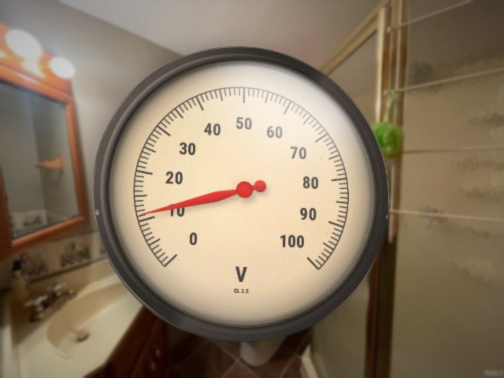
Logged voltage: 11 V
